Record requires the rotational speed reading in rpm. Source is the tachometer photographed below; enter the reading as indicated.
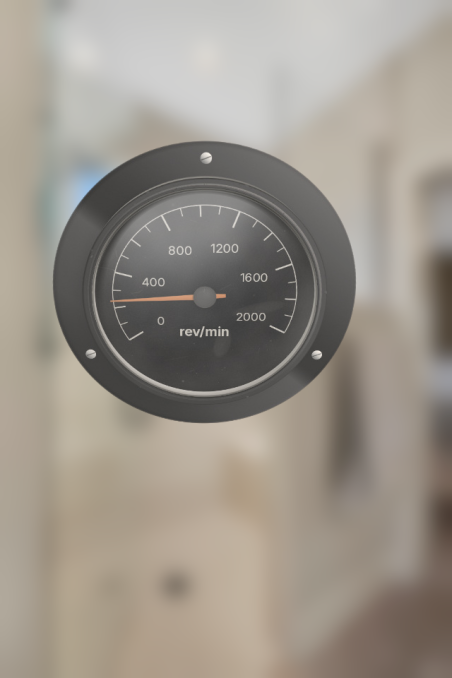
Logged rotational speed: 250 rpm
